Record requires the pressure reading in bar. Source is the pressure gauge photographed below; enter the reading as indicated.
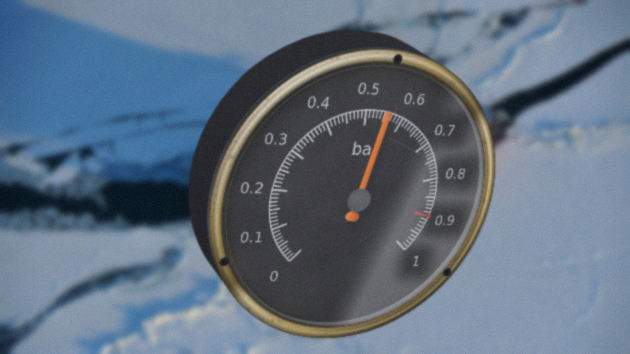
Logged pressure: 0.55 bar
